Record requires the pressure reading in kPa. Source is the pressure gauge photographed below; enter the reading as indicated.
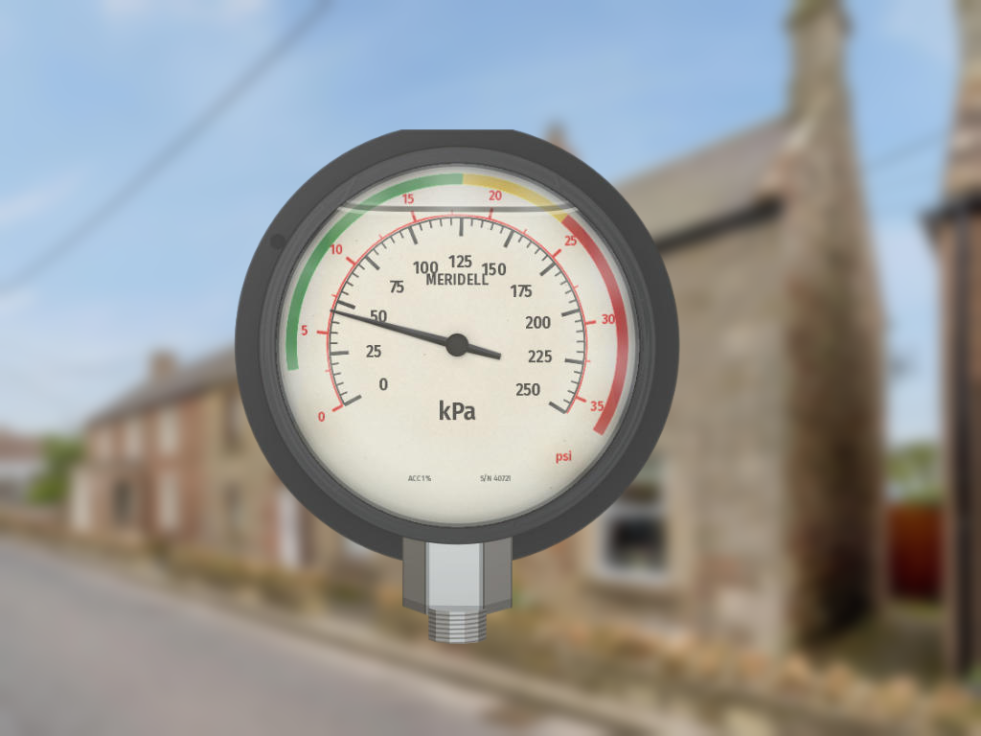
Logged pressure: 45 kPa
